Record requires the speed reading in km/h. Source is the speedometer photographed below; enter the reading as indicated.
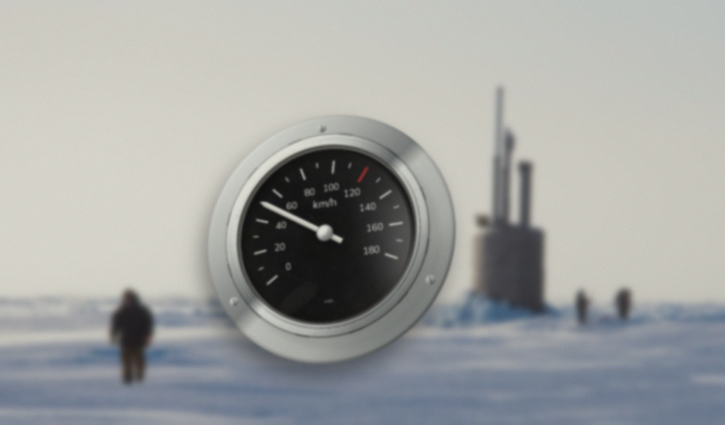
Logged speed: 50 km/h
